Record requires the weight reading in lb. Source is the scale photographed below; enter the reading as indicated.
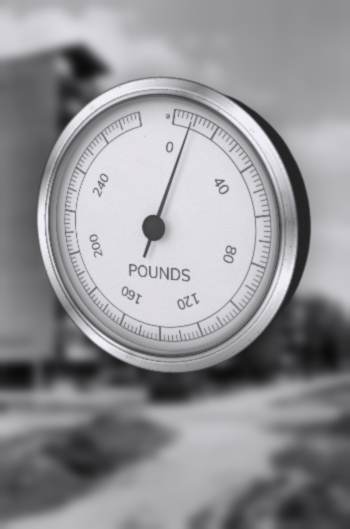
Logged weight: 10 lb
